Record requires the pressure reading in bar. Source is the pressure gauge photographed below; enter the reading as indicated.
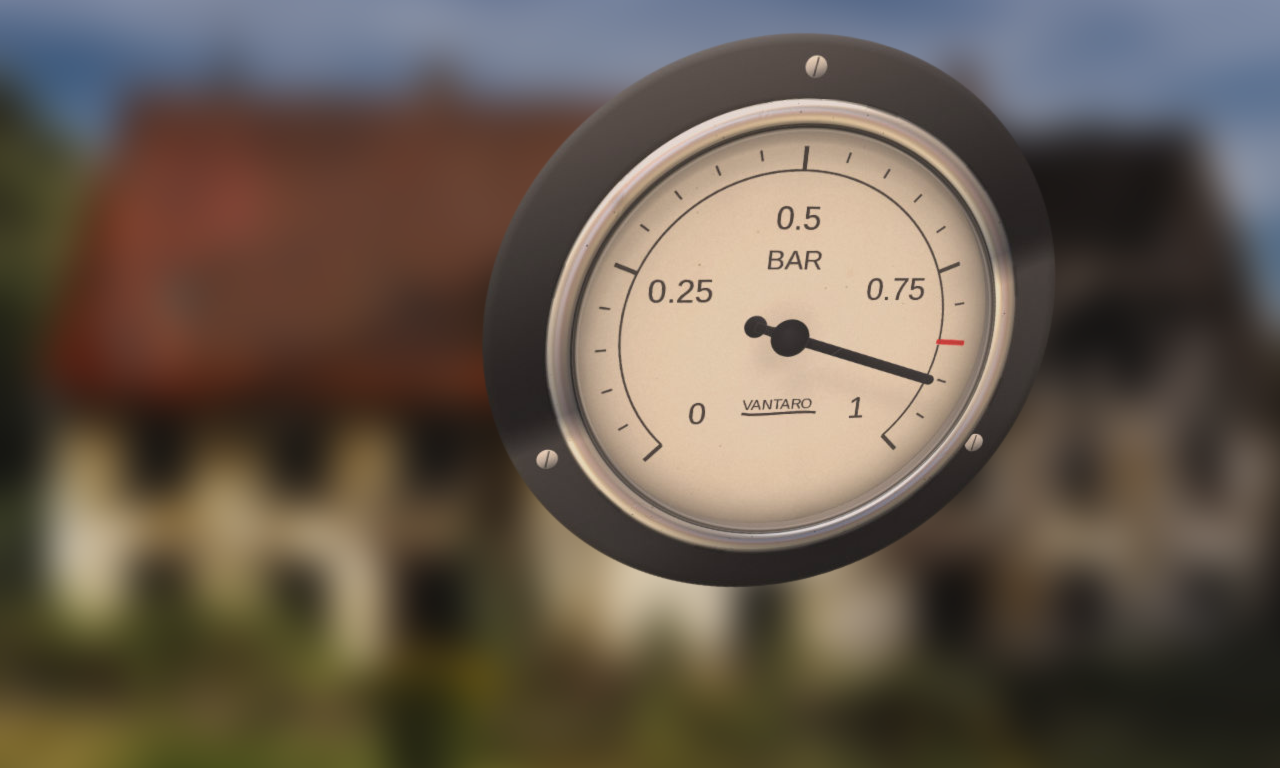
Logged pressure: 0.9 bar
